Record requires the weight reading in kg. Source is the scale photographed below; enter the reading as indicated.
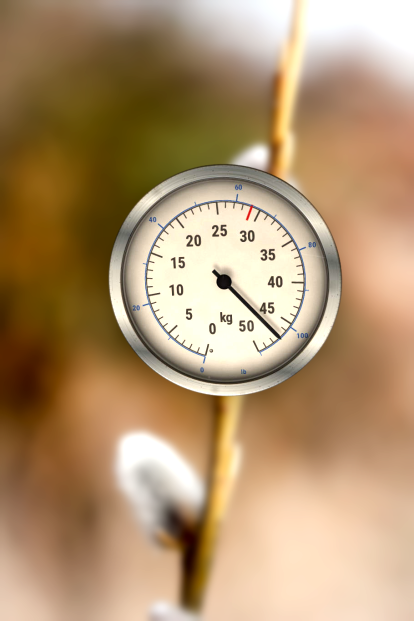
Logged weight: 47 kg
